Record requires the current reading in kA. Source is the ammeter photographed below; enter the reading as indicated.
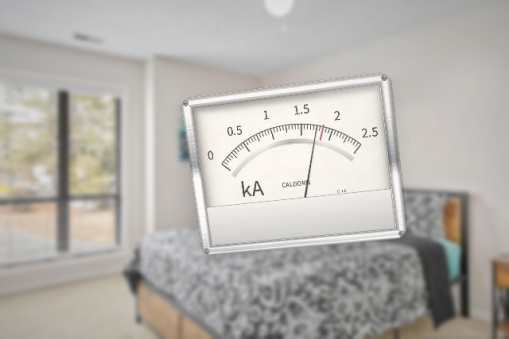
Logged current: 1.75 kA
